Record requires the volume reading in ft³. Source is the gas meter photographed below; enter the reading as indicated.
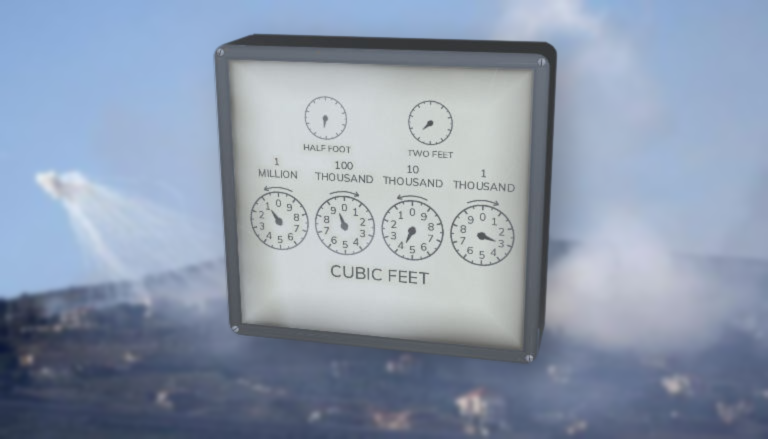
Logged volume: 94300 ft³
